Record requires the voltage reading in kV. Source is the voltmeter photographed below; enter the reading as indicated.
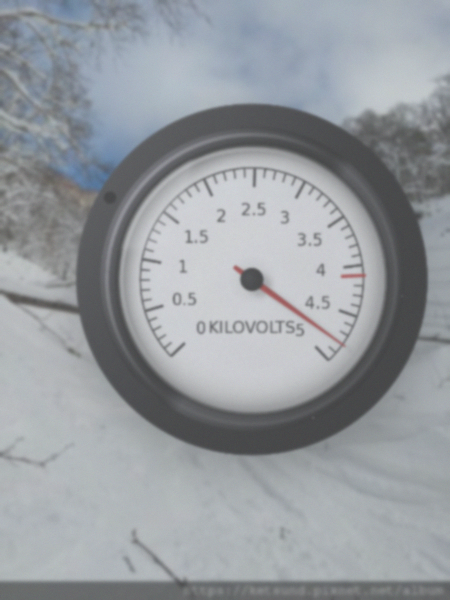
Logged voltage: 4.8 kV
